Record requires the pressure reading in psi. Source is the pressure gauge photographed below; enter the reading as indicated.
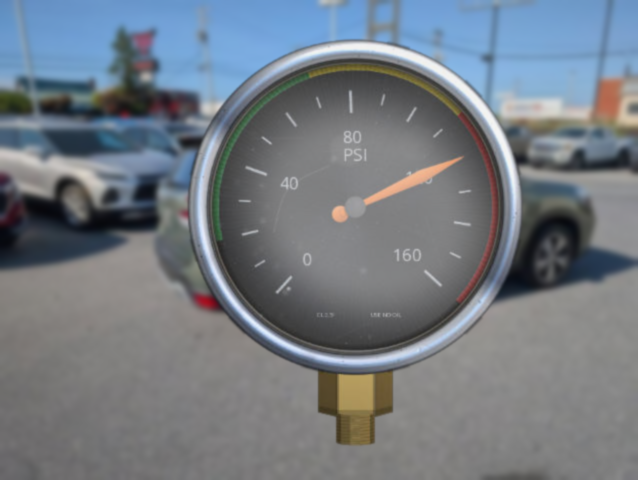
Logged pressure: 120 psi
